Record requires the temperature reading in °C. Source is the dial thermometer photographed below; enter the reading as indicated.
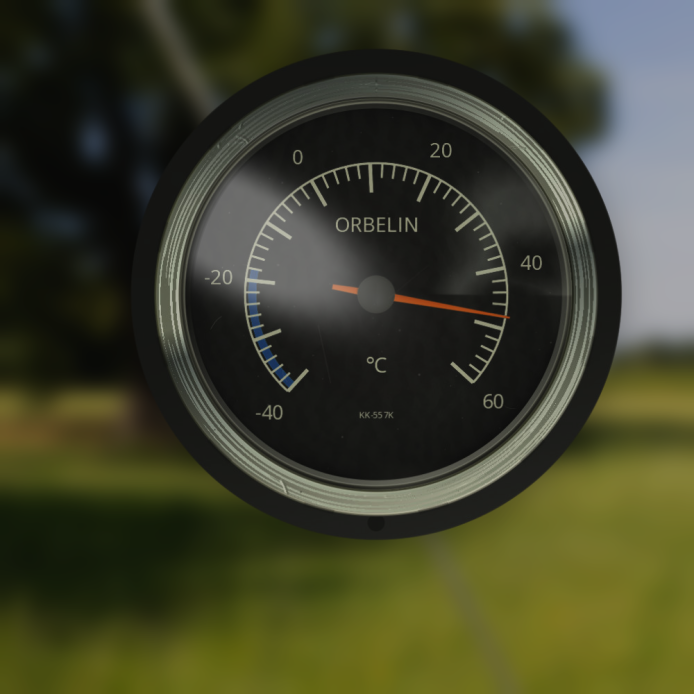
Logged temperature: 48 °C
